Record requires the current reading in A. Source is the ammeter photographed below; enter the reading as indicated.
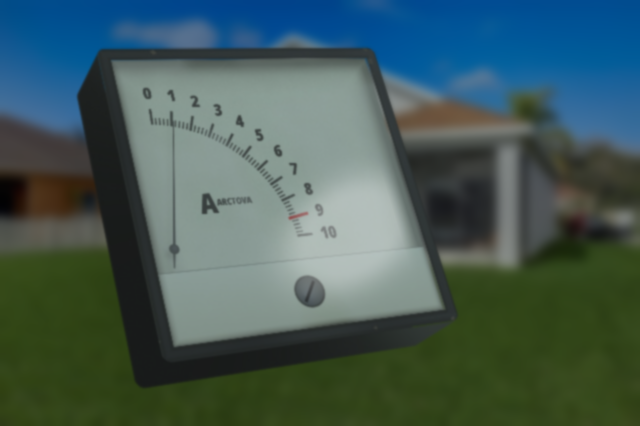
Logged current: 1 A
